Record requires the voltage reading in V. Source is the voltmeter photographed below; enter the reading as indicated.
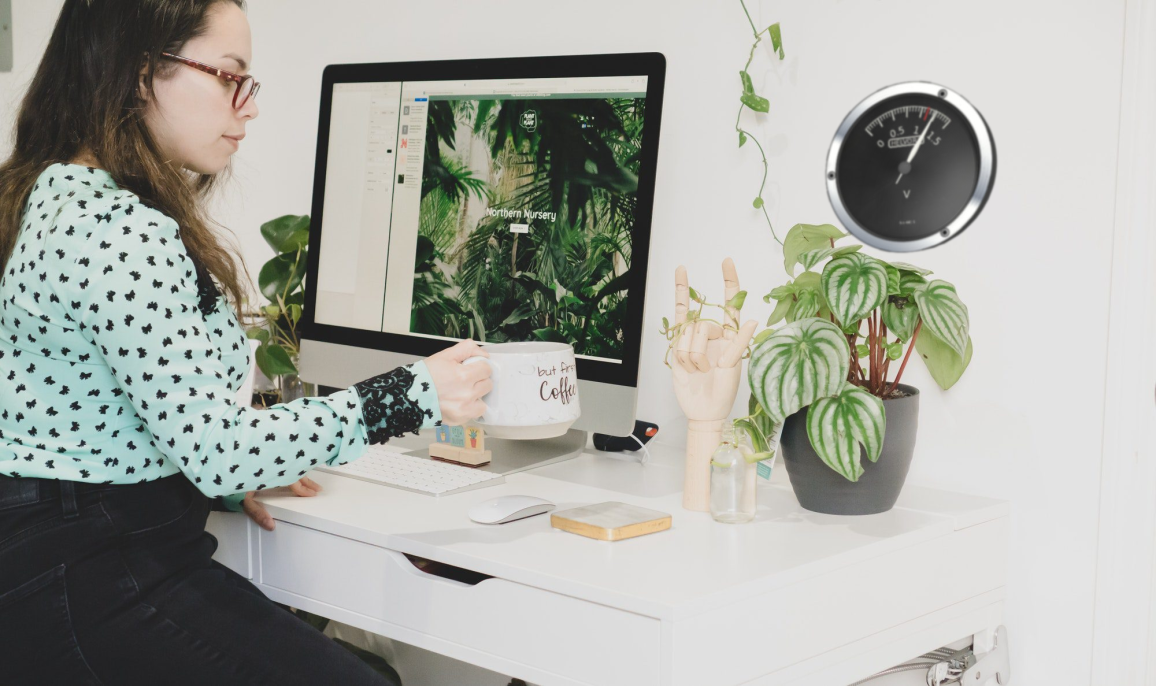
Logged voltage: 1.25 V
